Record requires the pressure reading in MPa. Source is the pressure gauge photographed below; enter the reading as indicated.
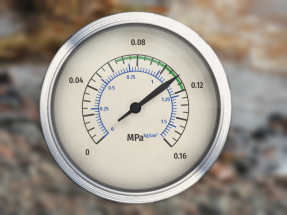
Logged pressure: 0.11 MPa
